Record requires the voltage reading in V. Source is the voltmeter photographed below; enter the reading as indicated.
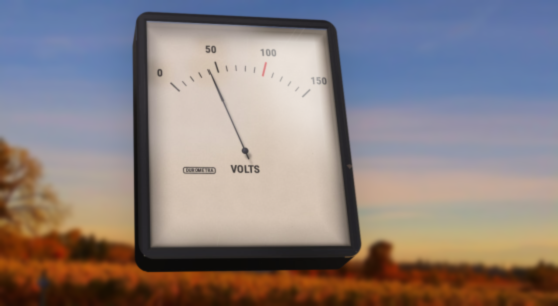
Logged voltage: 40 V
